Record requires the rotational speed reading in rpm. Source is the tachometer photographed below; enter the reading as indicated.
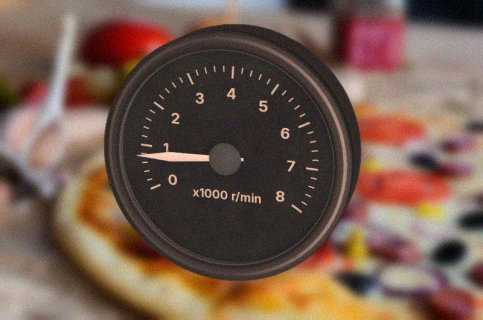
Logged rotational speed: 800 rpm
